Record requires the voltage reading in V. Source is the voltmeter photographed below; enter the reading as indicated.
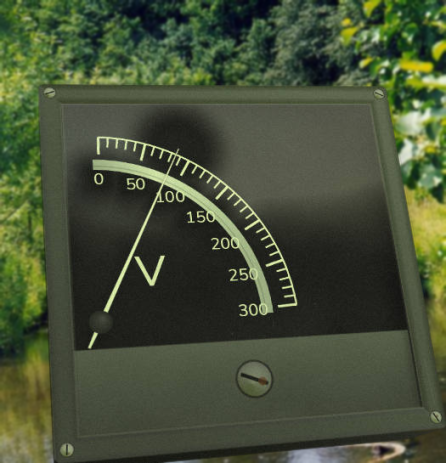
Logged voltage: 85 V
